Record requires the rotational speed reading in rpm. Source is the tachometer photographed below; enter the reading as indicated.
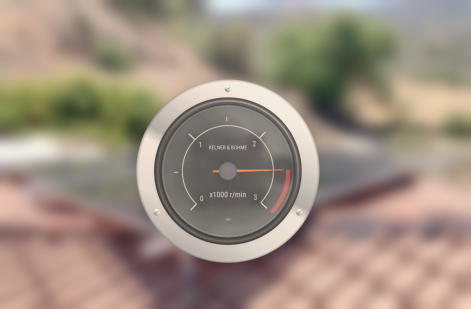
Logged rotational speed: 2500 rpm
